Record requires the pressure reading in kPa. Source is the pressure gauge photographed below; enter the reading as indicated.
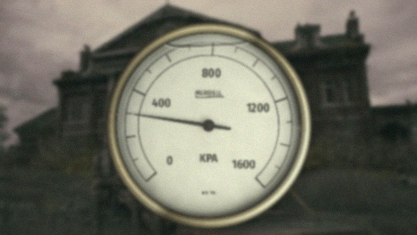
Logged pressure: 300 kPa
